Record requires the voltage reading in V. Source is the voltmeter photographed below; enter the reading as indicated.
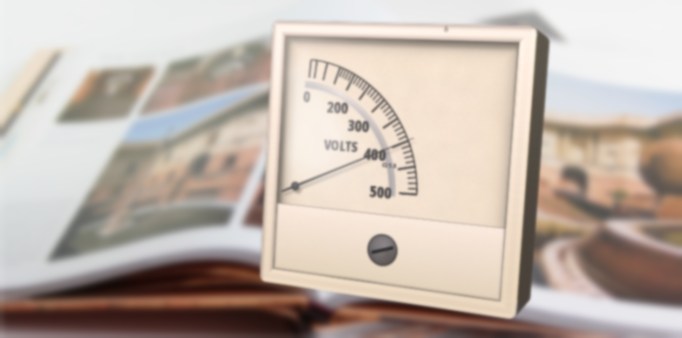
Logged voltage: 400 V
